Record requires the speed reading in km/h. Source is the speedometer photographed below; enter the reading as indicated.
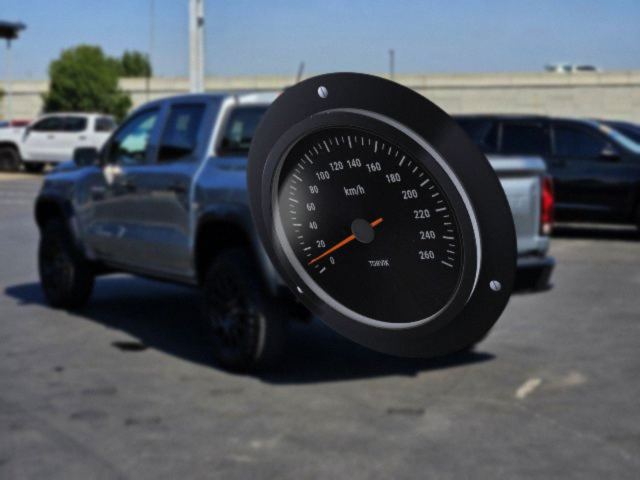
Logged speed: 10 km/h
